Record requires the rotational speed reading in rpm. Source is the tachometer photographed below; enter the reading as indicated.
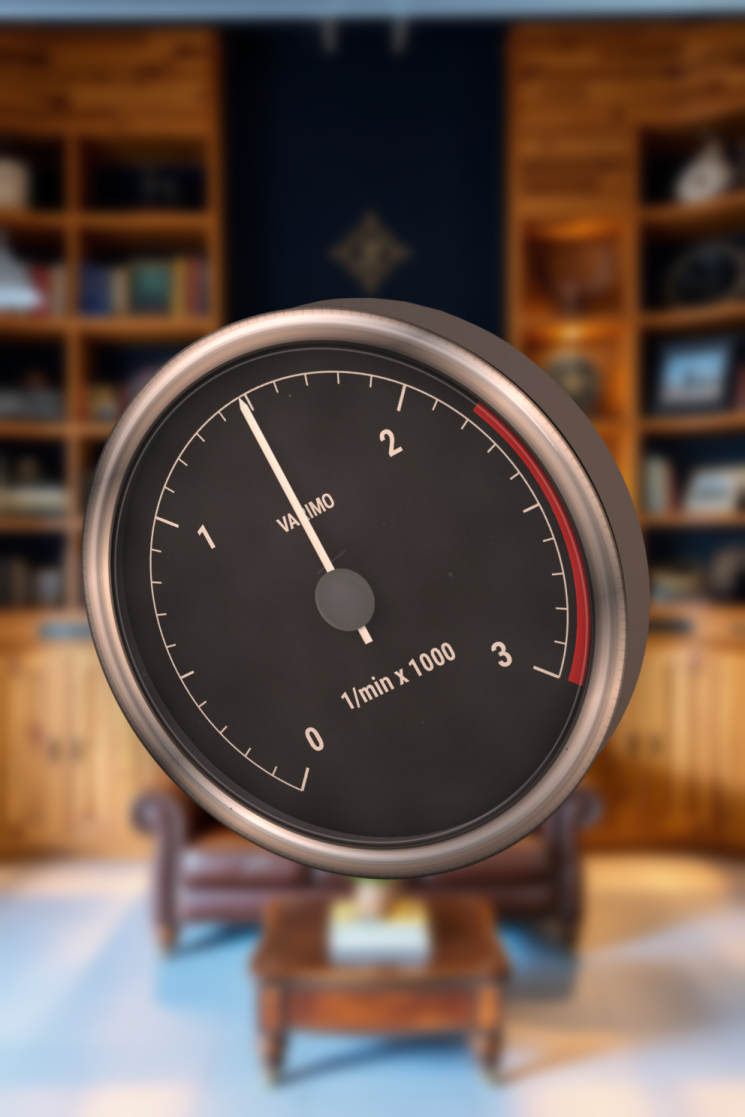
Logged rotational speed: 1500 rpm
